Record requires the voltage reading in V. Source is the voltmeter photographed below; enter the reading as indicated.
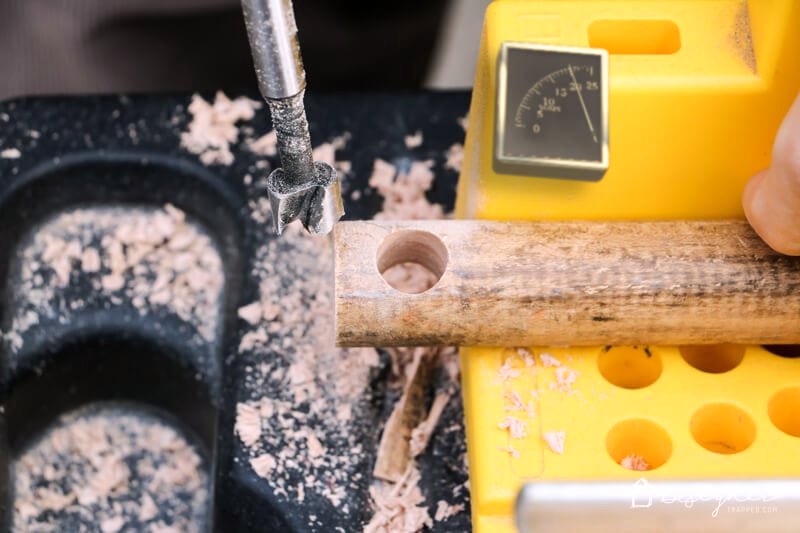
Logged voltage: 20 V
